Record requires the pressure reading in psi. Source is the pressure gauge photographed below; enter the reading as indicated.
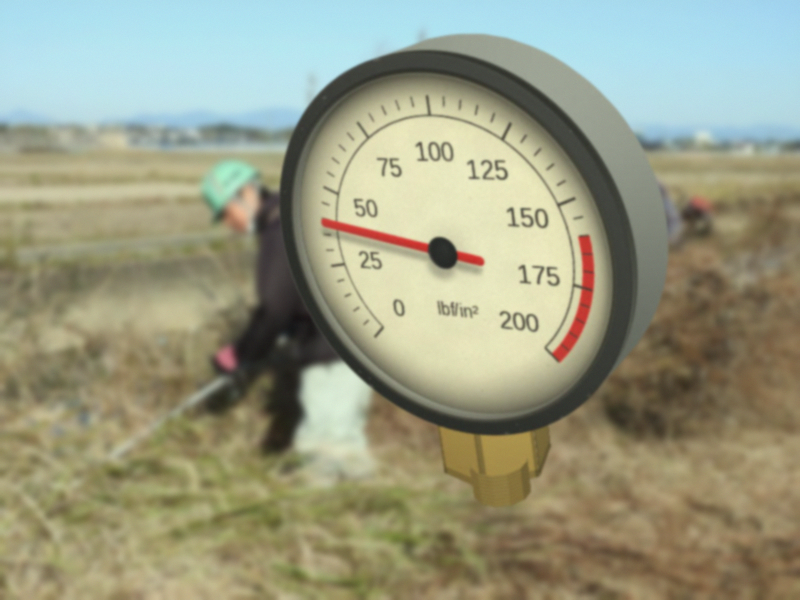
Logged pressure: 40 psi
